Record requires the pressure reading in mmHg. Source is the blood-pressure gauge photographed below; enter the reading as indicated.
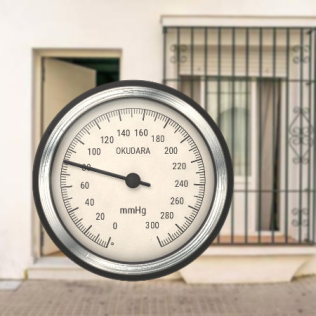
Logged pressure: 80 mmHg
